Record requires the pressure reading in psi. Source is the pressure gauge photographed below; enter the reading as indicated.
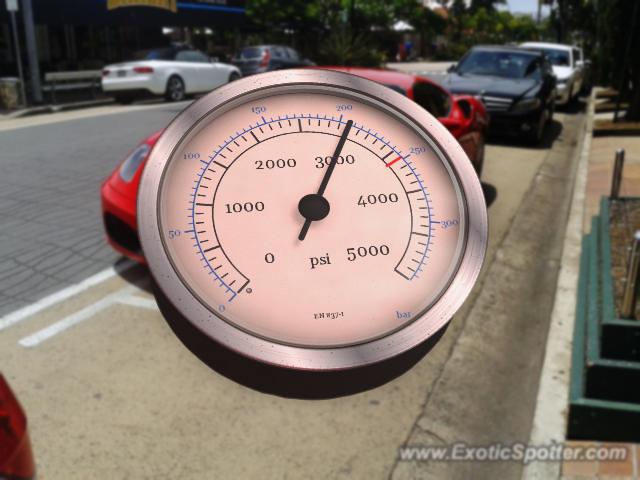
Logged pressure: 3000 psi
